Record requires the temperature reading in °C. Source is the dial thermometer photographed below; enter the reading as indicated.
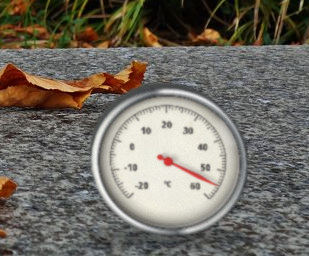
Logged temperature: 55 °C
